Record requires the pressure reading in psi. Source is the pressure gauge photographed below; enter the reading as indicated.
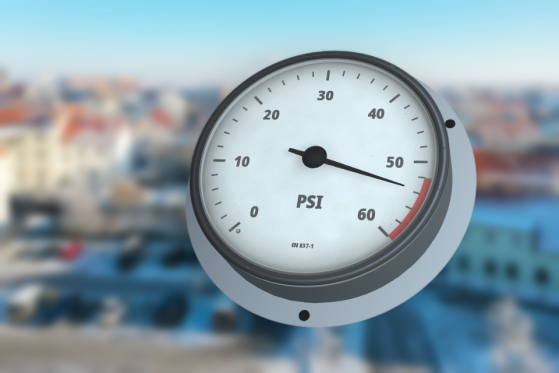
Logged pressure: 54 psi
